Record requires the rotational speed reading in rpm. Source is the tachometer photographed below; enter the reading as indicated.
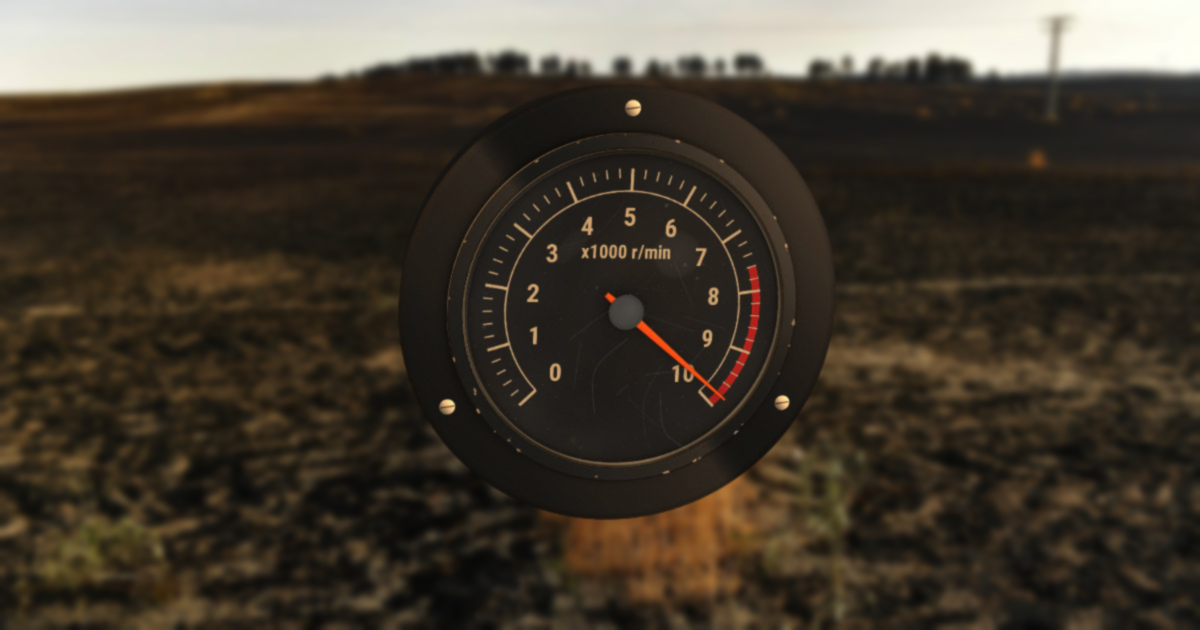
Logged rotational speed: 9800 rpm
